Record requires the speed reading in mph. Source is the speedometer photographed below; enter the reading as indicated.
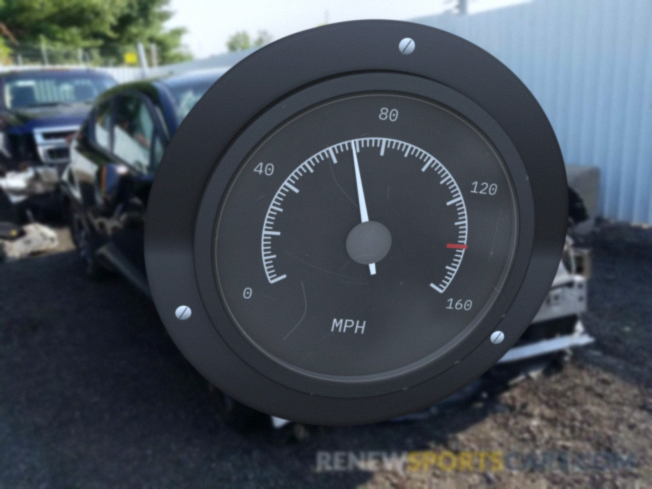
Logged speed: 68 mph
